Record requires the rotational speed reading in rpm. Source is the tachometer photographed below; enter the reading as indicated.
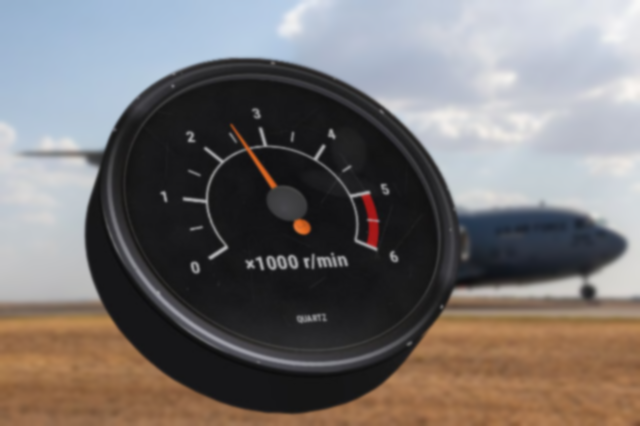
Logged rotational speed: 2500 rpm
